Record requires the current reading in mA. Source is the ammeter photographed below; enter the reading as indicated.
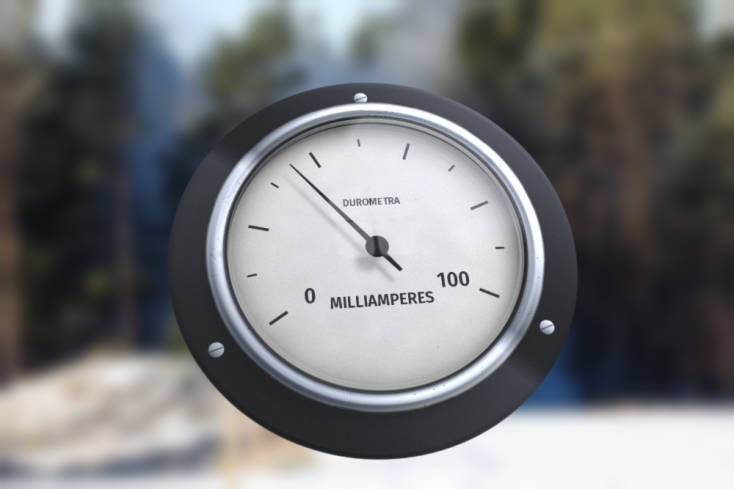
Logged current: 35 mA
